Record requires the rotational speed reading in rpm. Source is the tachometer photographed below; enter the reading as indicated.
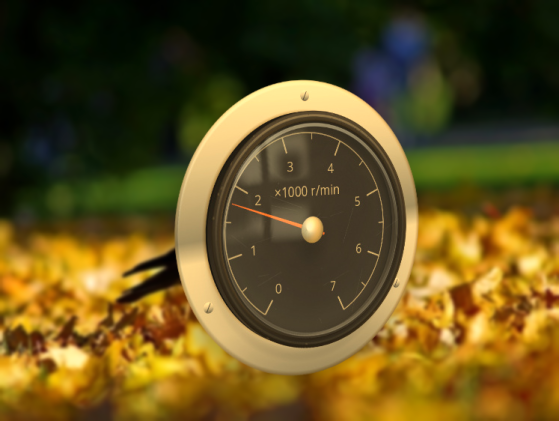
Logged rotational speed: 1750 rpm
